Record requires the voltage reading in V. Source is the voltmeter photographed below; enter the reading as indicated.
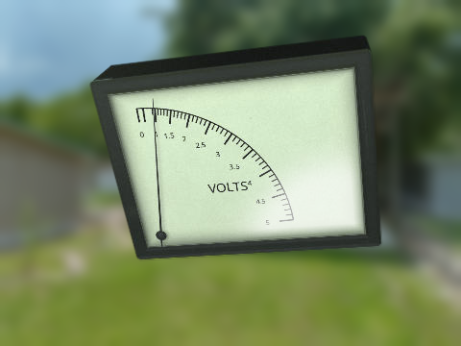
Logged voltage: 1 V
